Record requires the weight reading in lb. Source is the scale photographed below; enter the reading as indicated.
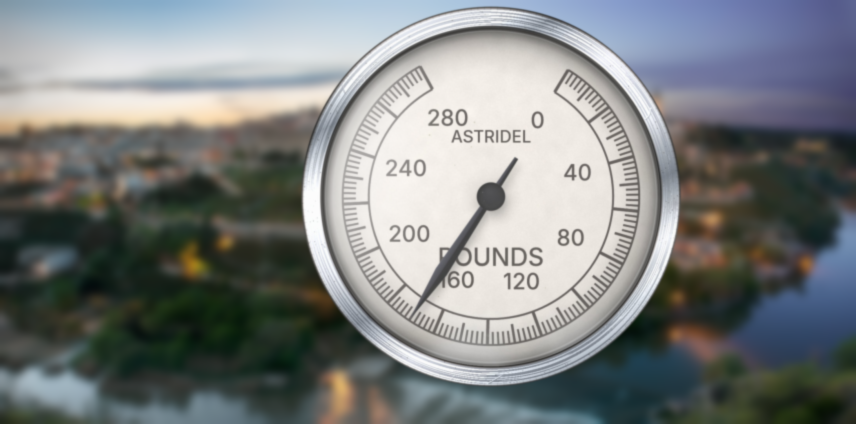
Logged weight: 170 lb
